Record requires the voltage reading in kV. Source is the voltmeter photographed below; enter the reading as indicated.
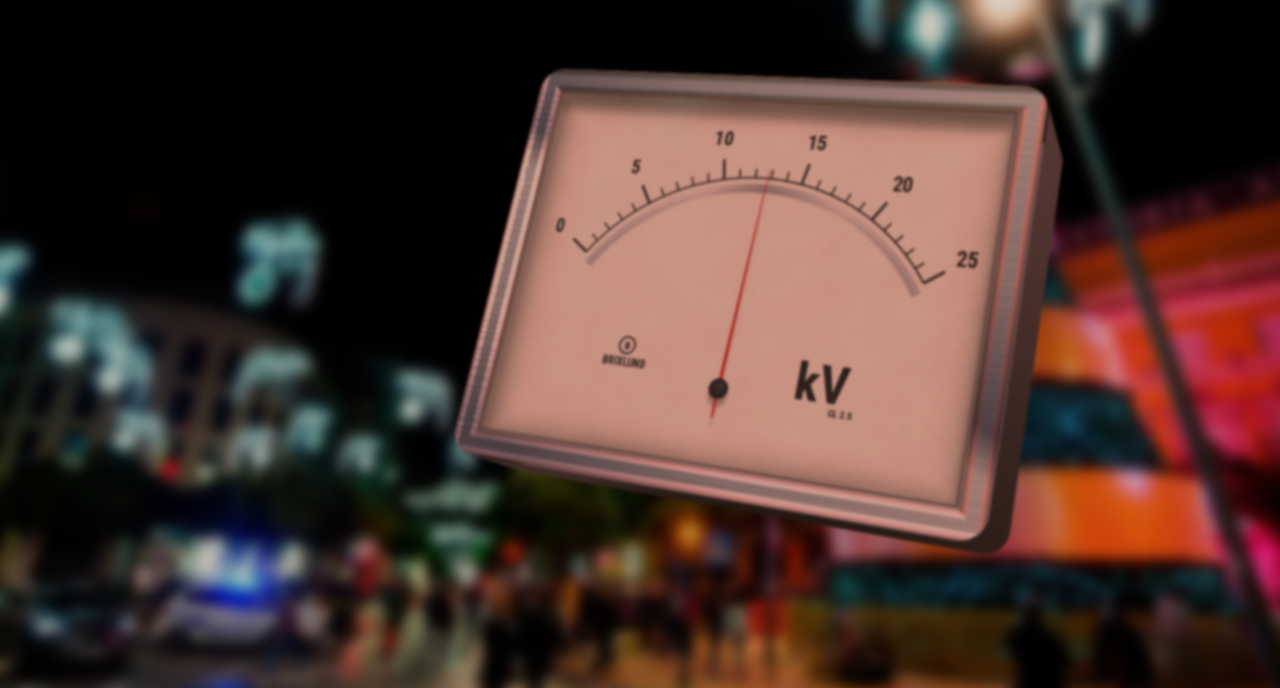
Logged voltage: 13 kV
